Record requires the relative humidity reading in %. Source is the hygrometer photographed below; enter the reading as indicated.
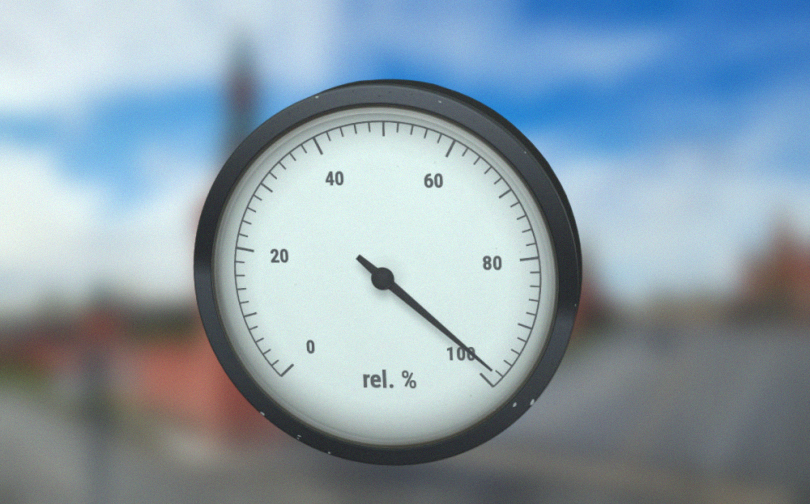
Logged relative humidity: 98 %
